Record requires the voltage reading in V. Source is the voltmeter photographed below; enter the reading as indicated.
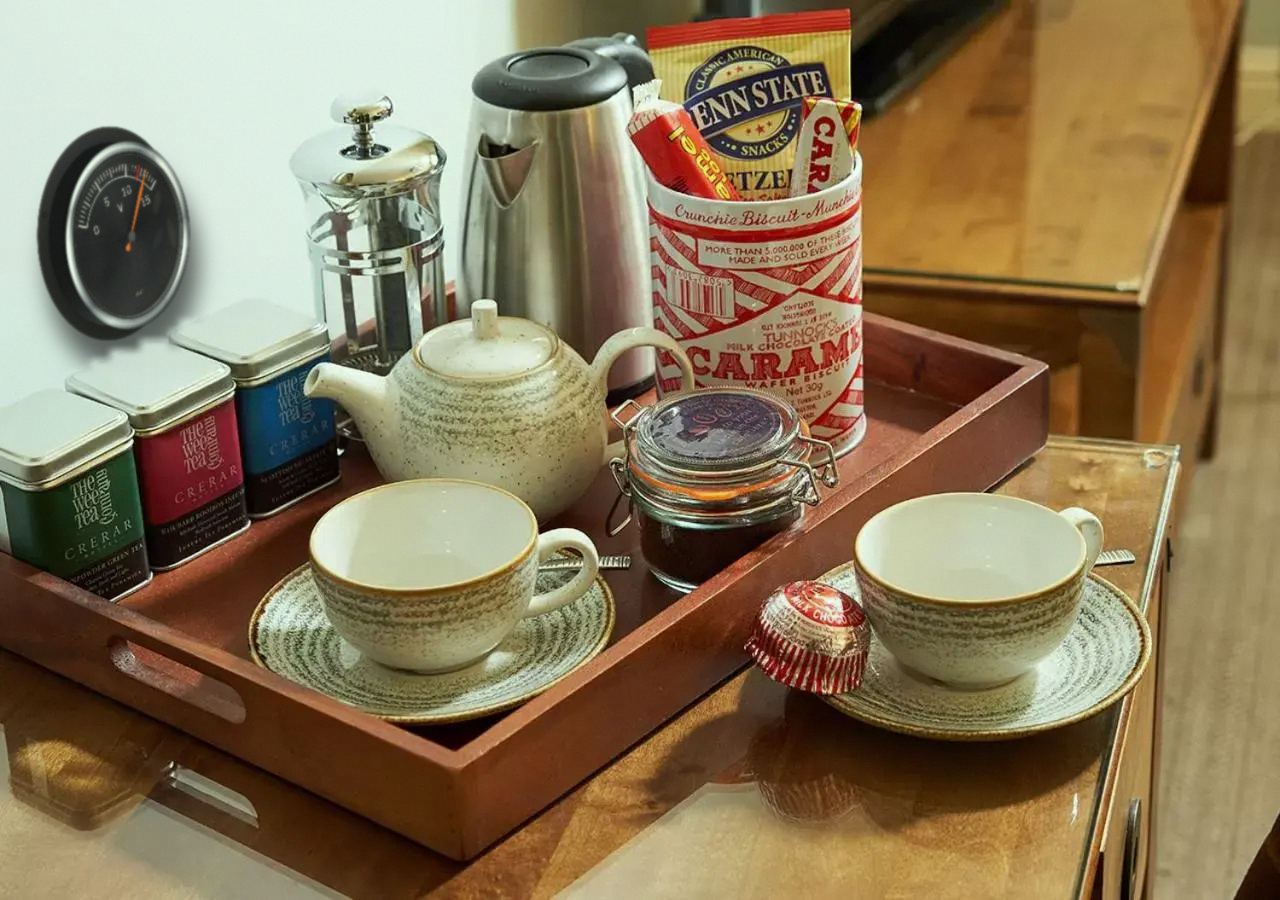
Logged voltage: 12.5 V
